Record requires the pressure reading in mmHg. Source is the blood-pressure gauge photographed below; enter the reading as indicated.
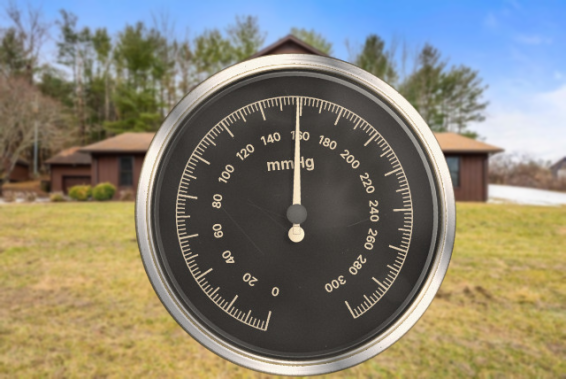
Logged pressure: 158 mmHg
